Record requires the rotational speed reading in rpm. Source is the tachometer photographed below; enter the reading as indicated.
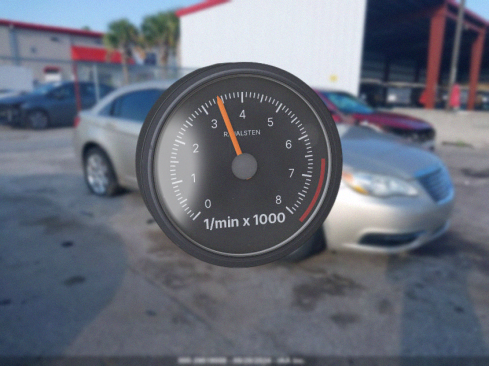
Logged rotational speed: 3400 rpm
